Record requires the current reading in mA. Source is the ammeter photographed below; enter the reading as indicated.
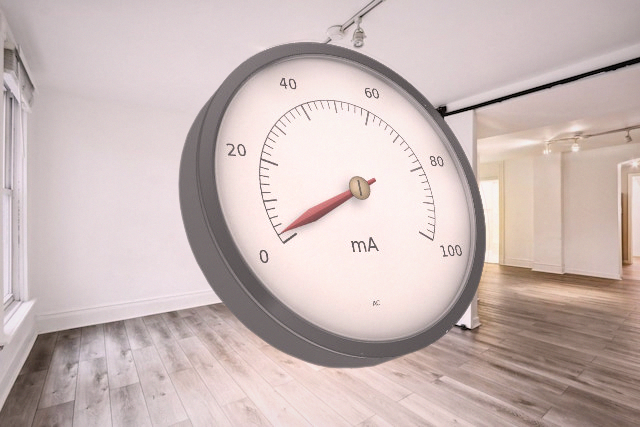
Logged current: 2 mA
